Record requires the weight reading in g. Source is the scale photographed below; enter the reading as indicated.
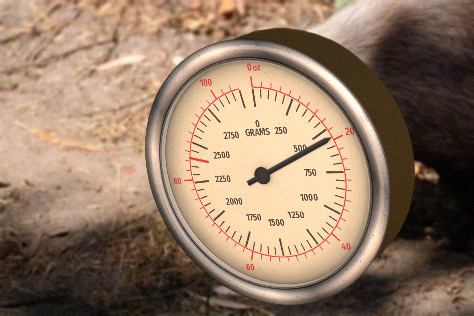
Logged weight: 550 g
